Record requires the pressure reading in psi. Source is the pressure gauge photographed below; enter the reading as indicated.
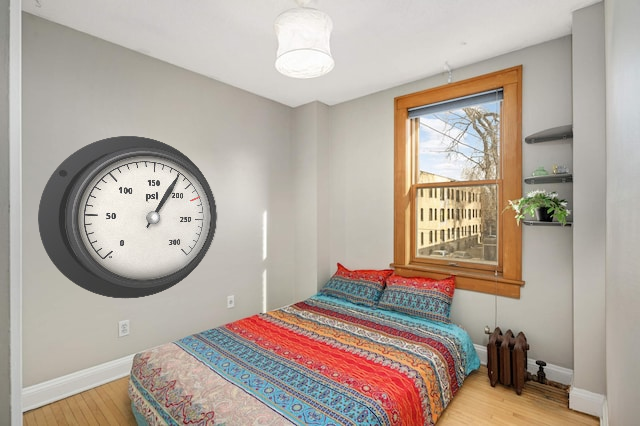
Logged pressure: 180 psi
